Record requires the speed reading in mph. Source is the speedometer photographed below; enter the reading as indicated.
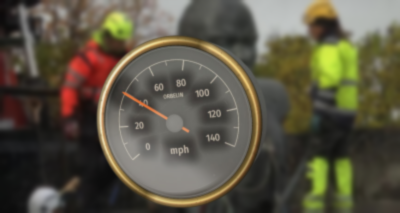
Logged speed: 40 mph
